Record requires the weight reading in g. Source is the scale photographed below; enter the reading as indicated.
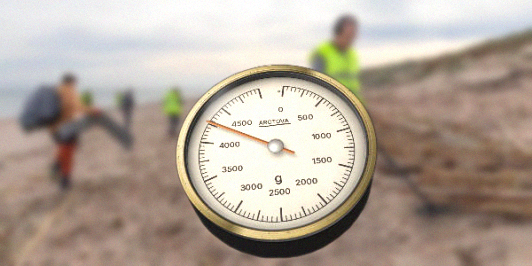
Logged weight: 4250 g
